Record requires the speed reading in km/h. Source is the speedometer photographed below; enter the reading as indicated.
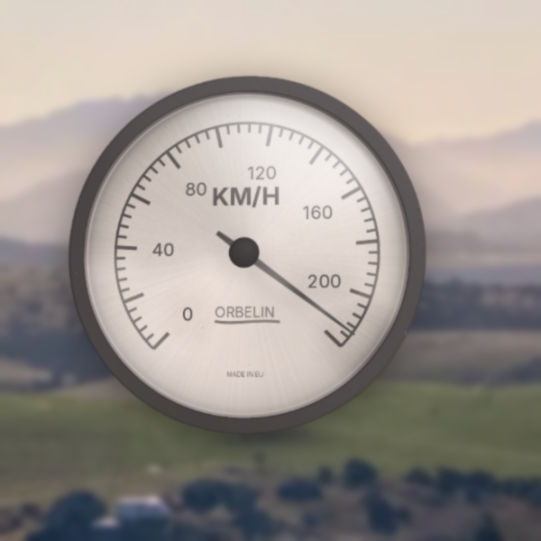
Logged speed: 214 km/h
